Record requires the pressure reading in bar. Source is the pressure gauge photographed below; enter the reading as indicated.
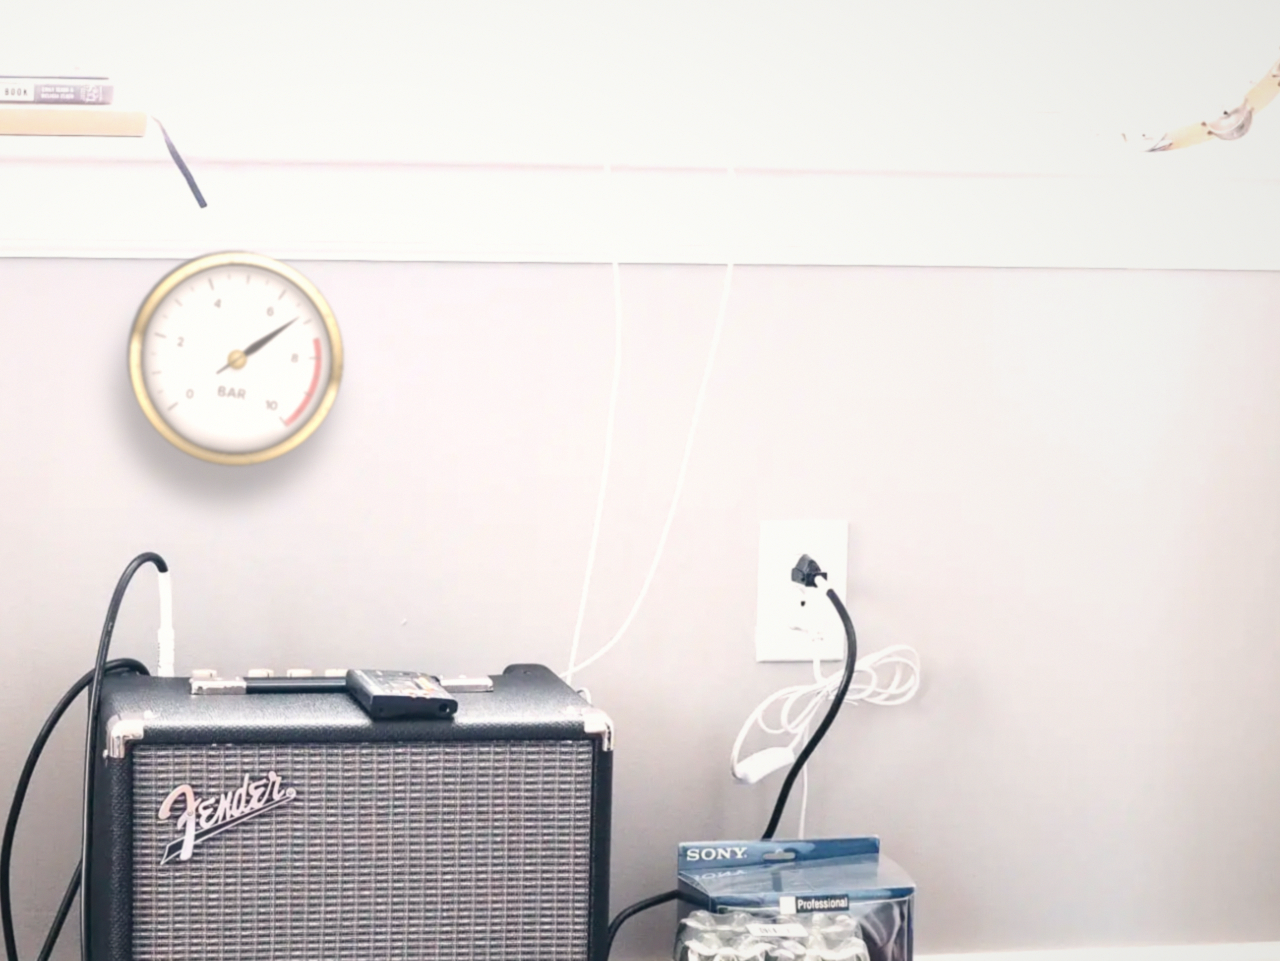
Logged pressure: 6.75 bar
